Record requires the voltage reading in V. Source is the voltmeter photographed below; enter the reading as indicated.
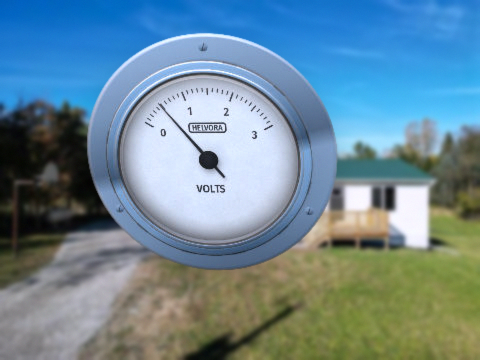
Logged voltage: 0.5 V
